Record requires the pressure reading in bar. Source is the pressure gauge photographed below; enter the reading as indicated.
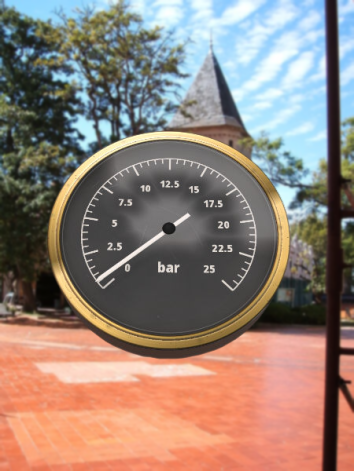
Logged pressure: 0.5 bar
